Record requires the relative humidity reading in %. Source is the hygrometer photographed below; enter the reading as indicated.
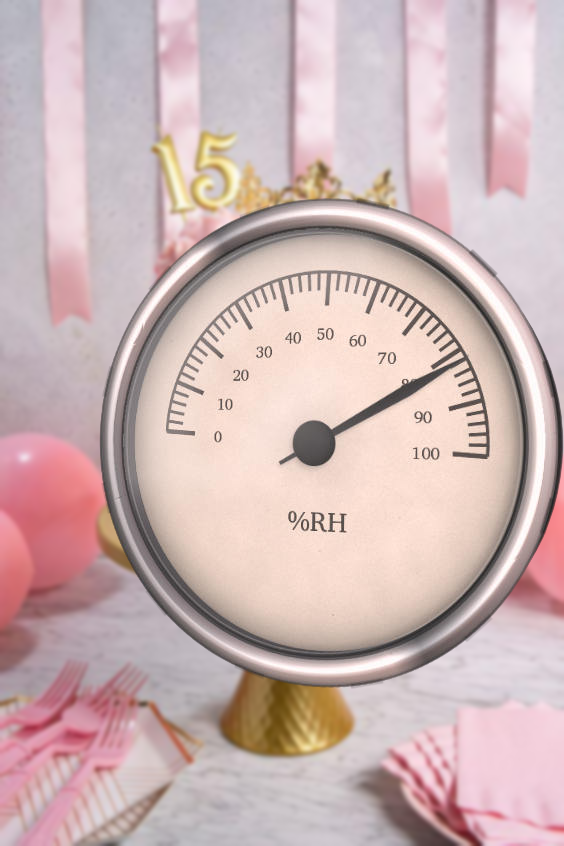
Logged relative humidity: 82 %
